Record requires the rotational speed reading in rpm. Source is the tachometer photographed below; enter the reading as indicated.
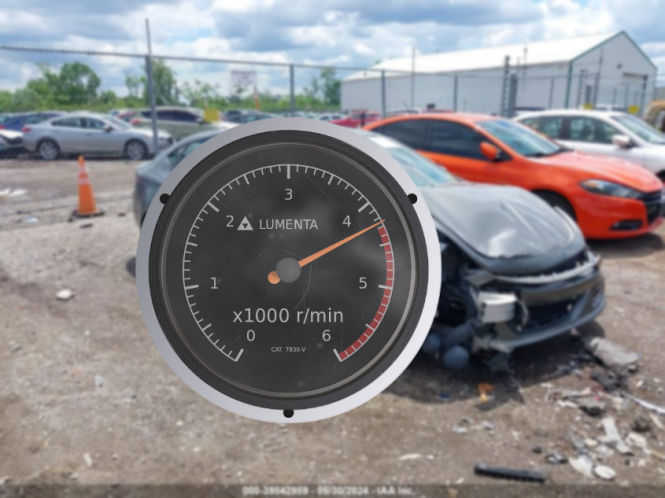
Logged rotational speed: 4250 rpm
